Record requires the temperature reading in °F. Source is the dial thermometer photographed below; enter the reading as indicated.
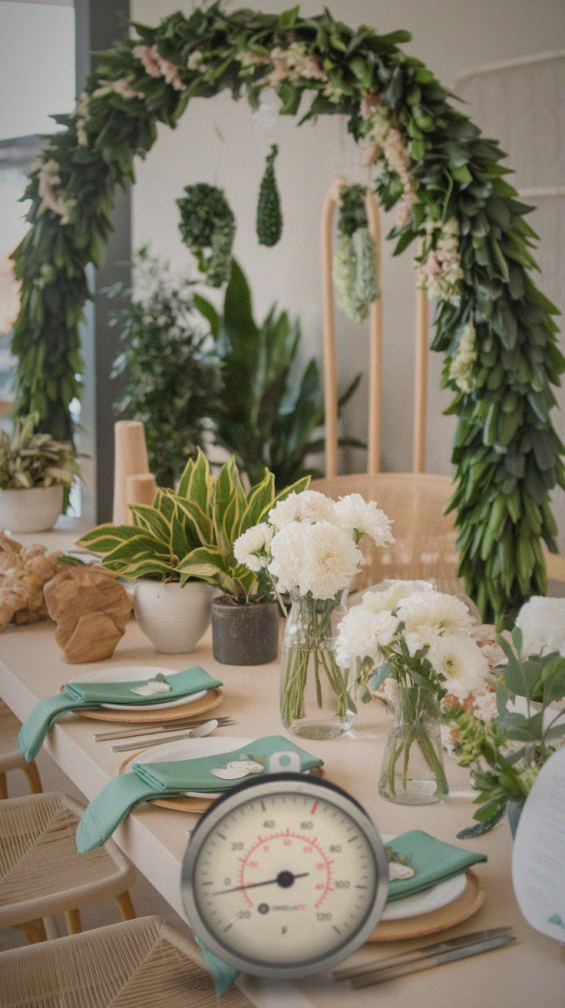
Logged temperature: -4 °F
